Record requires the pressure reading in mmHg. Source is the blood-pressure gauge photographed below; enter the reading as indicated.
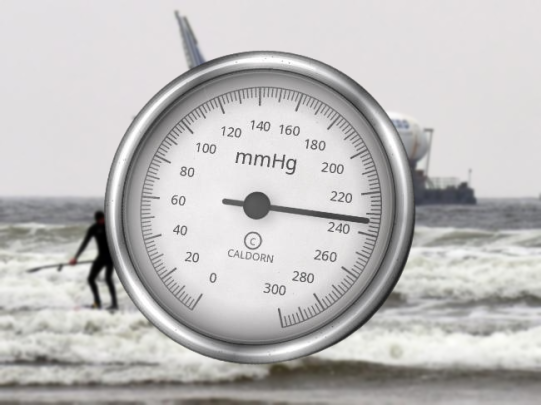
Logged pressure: 234 mmHg
